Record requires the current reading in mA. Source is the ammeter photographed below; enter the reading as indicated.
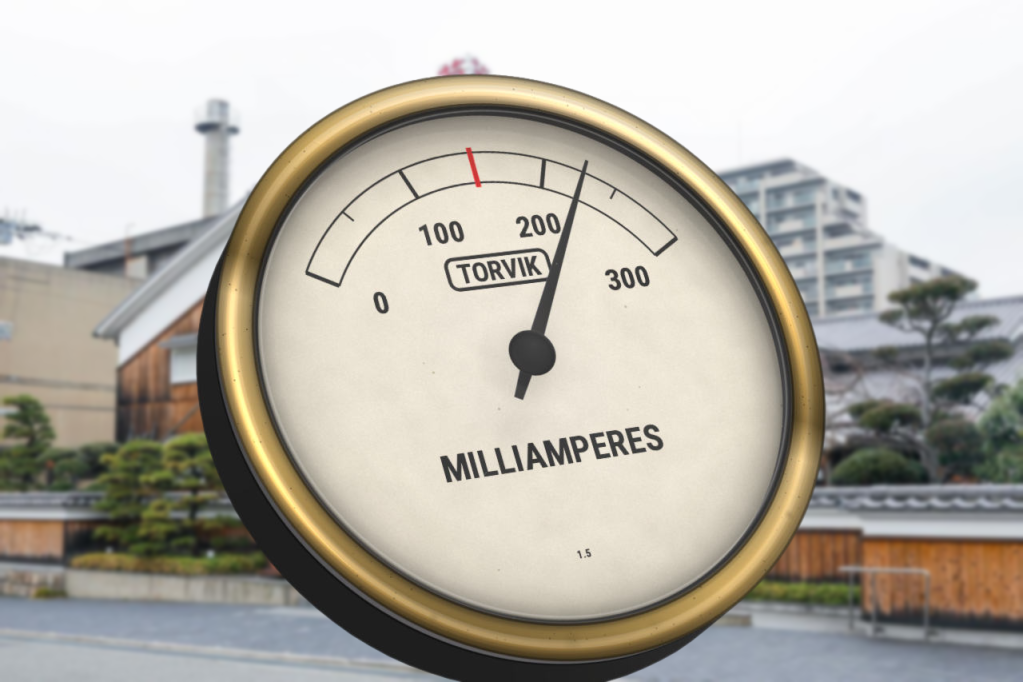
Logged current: 225 mA
